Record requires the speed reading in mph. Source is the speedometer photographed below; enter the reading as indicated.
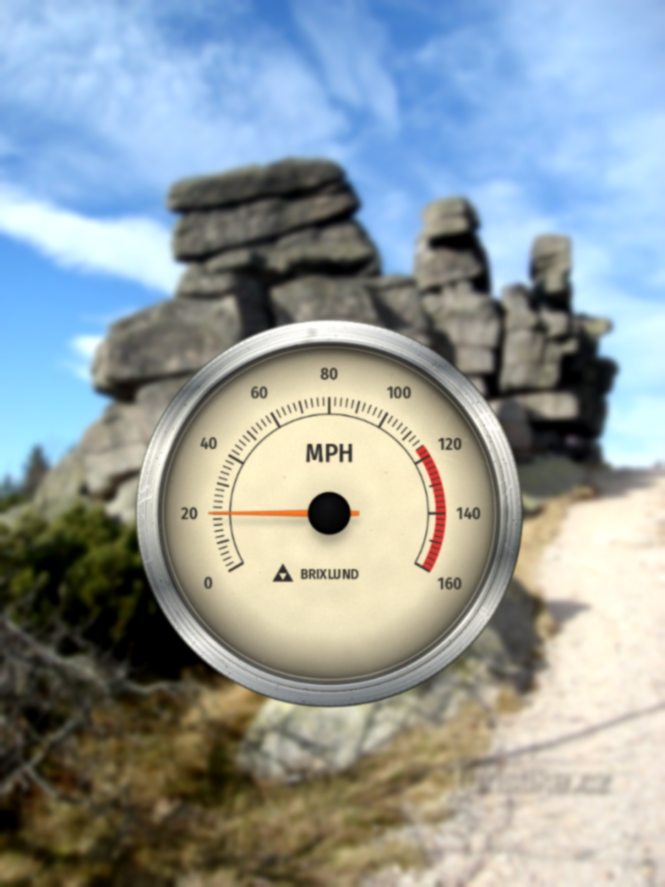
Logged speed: 20 mph
